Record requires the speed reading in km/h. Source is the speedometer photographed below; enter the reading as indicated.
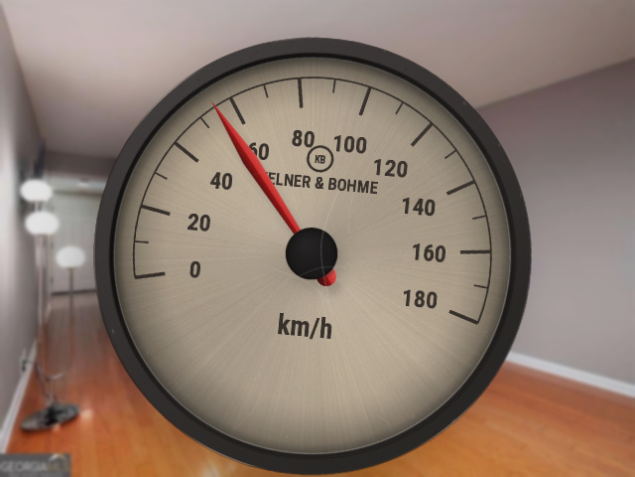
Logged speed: 55 km/h
